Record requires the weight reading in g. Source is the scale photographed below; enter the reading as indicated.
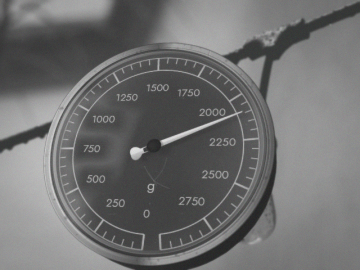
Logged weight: 2100 g
